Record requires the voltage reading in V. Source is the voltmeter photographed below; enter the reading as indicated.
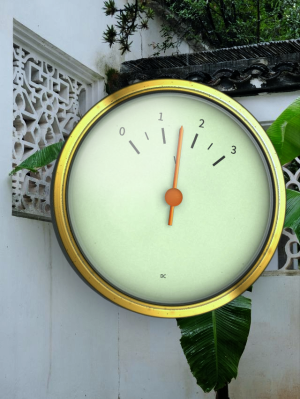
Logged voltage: 1.5 V
